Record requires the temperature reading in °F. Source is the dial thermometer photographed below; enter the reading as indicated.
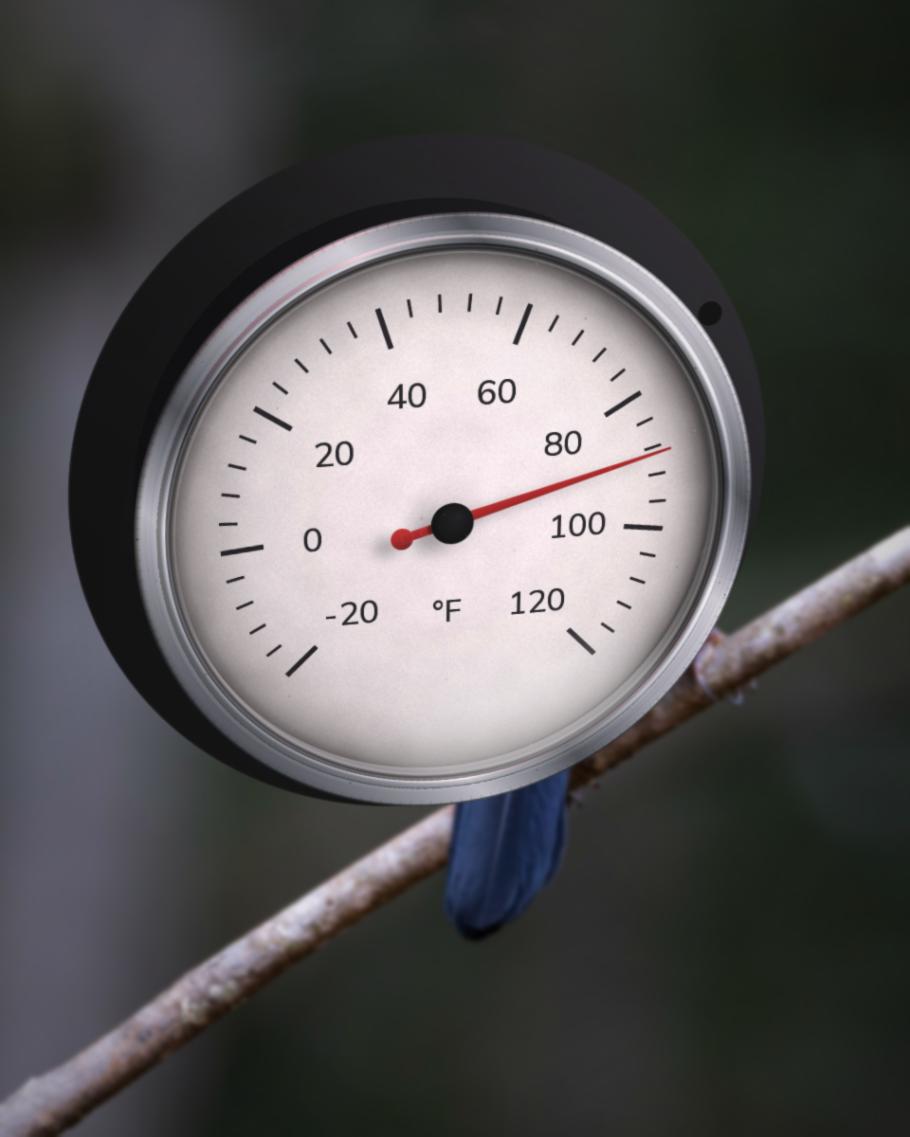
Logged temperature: 88 °F
